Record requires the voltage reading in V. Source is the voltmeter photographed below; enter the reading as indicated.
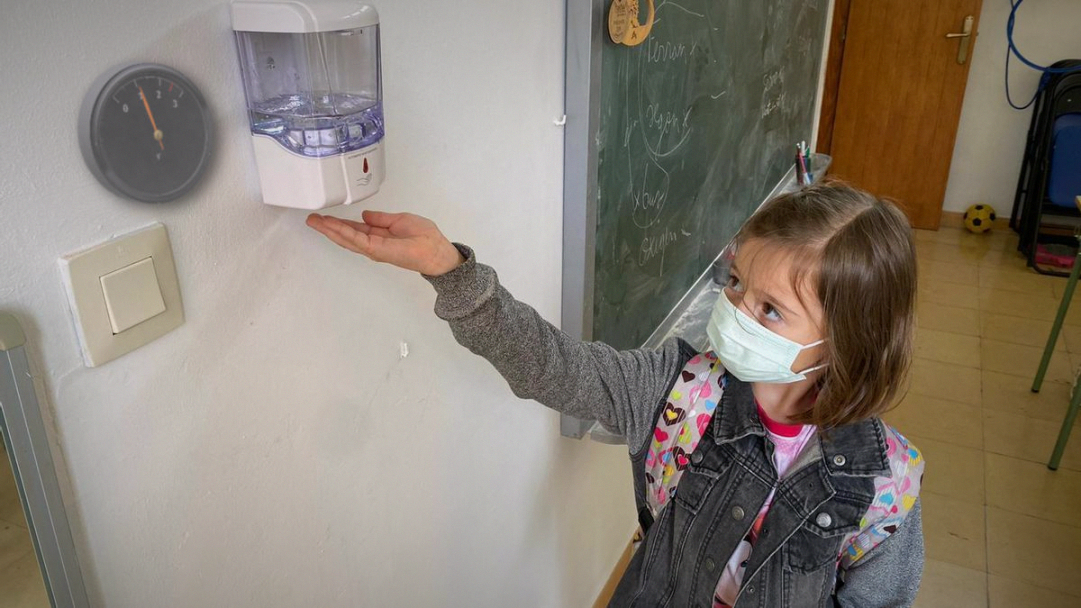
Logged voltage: 1 V
